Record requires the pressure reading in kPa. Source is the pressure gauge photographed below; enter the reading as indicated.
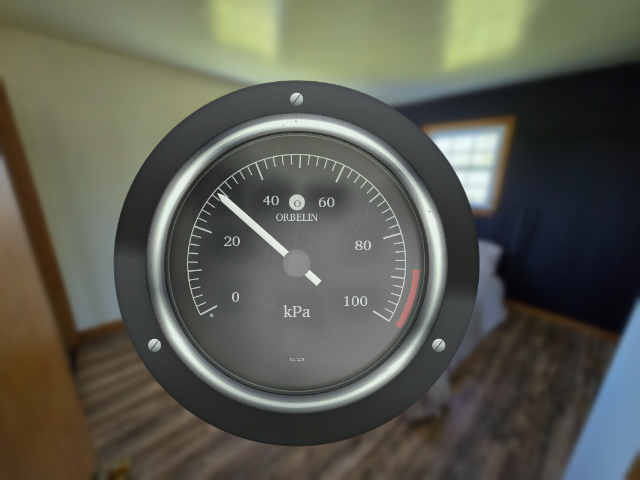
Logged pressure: 29 kPa
